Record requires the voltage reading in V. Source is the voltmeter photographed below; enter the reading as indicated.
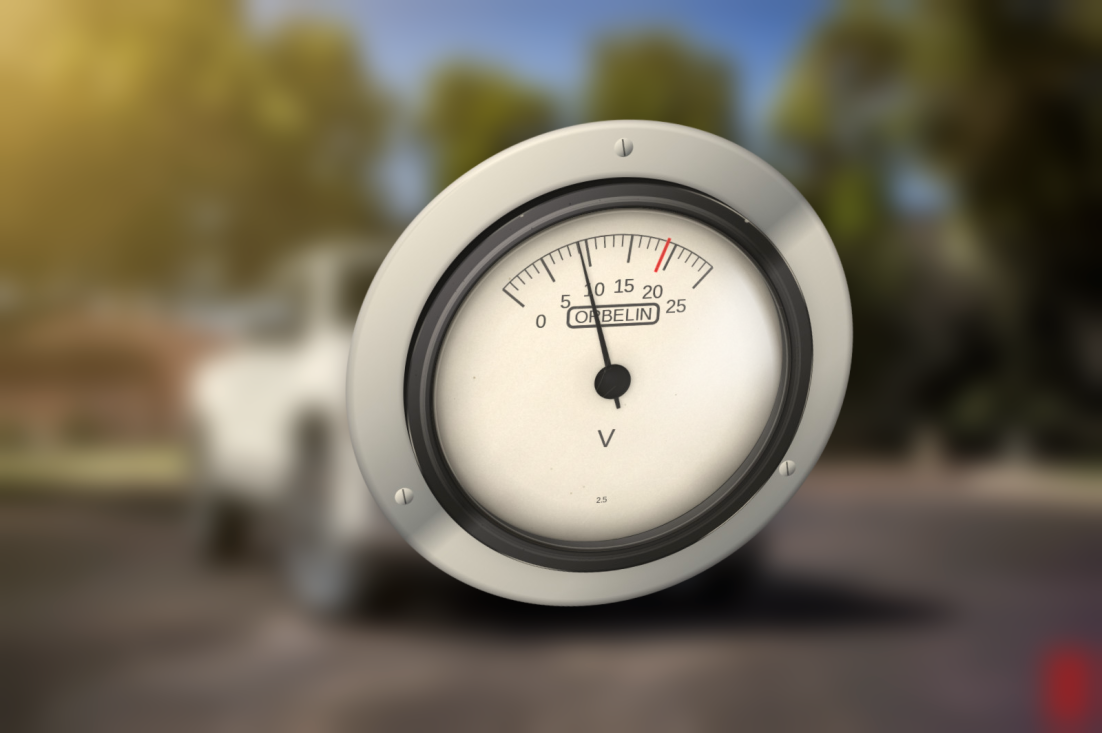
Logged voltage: 9 V
